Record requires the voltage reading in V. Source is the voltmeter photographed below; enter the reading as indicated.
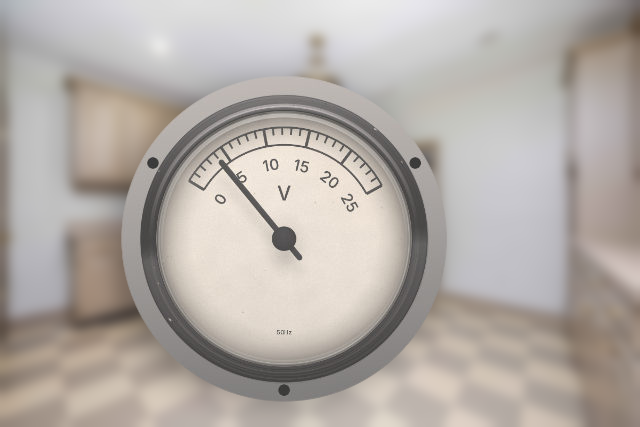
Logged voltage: 4 V
